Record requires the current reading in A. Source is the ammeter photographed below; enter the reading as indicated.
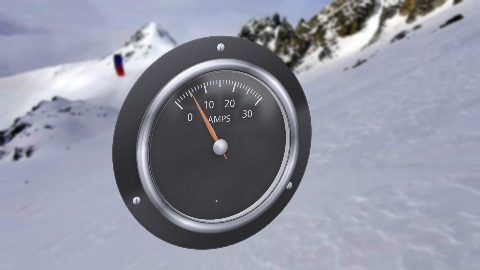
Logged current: 5 A
